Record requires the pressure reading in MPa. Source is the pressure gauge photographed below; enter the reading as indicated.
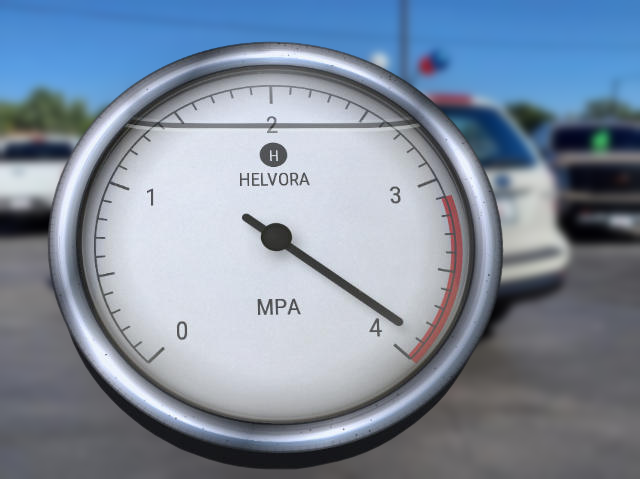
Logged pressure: 3.9 MPa
